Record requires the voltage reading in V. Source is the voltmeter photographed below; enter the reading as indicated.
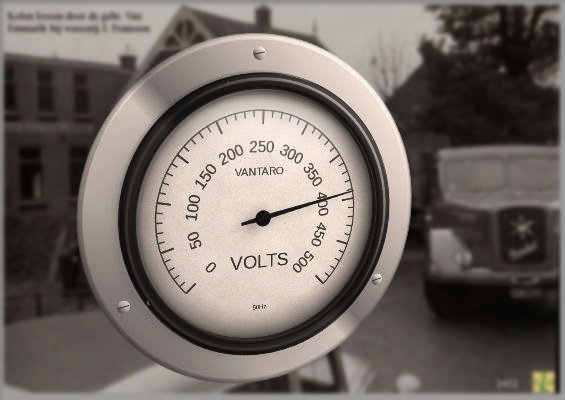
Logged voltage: 390 V
